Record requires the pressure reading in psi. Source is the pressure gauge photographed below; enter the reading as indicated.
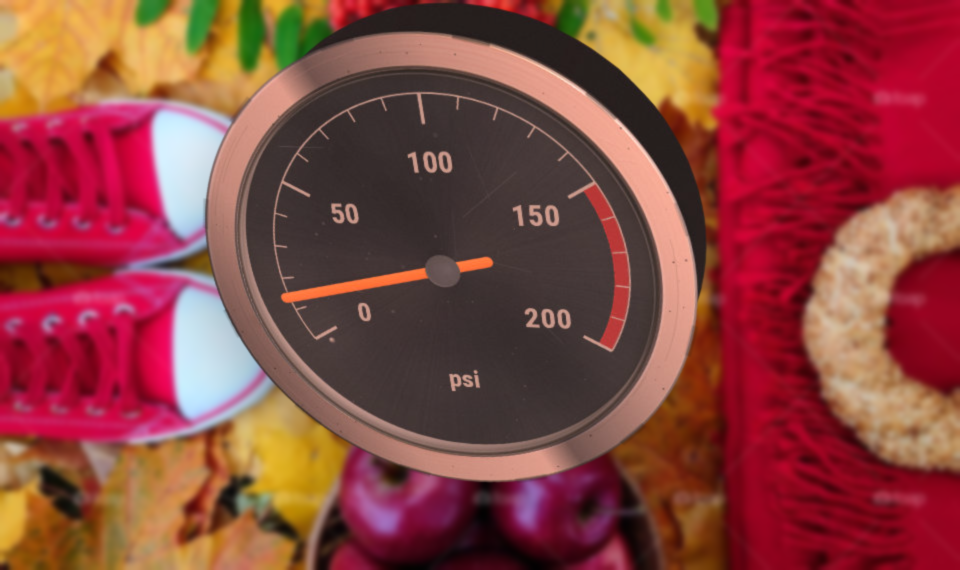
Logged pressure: 15 psi
